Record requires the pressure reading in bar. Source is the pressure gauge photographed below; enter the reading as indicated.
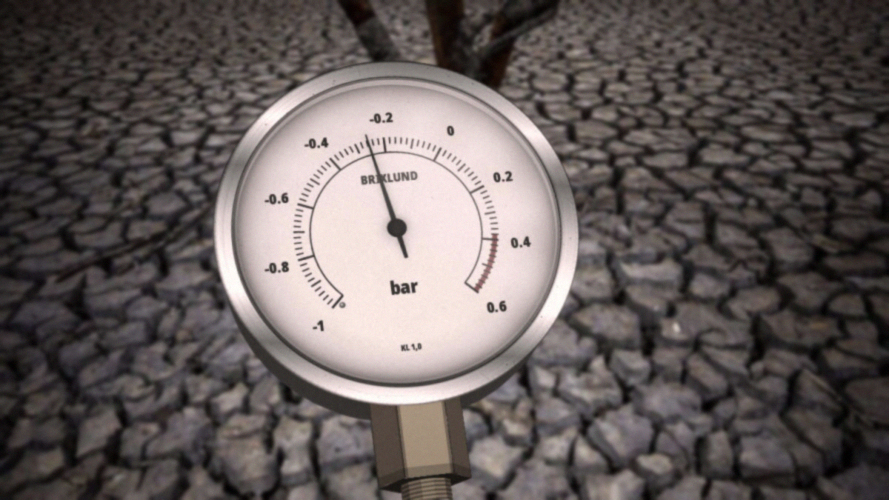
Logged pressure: -0.26 bar
